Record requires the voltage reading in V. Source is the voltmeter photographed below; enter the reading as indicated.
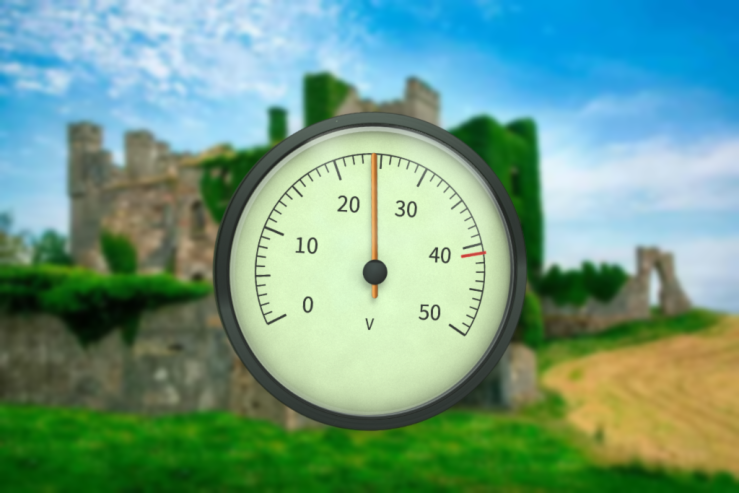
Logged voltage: 24 V
